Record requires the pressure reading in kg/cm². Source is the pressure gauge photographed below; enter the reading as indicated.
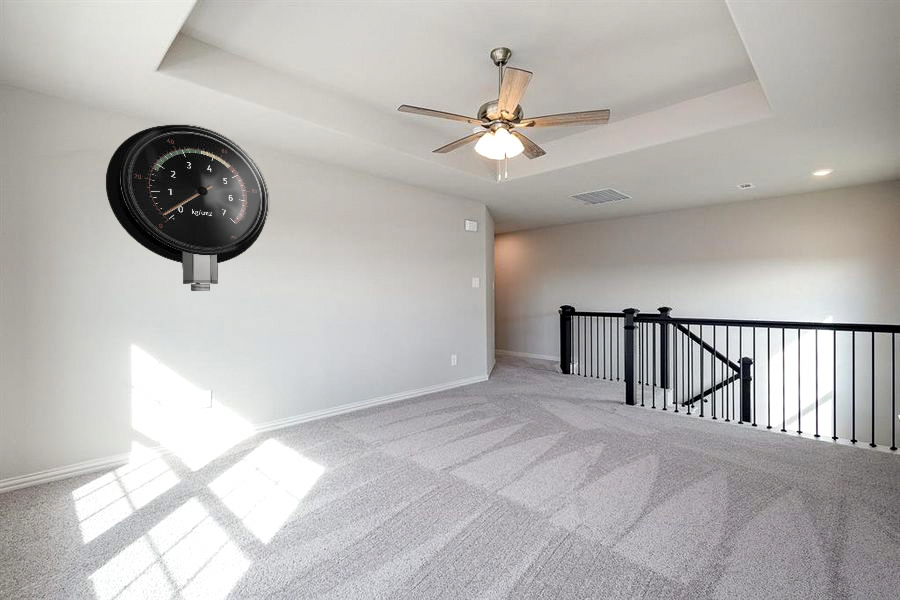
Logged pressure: 0.2 kg/cm²
